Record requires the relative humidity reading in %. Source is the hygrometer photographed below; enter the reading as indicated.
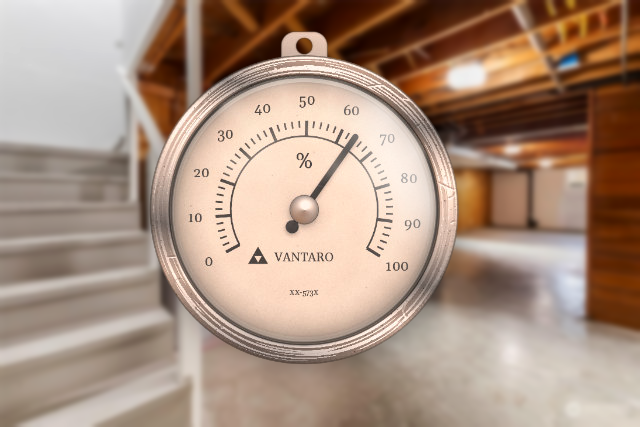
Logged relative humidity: 64 %
